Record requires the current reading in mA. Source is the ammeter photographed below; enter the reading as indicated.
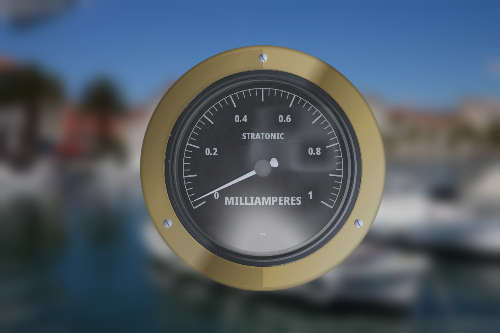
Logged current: 0.02 mA
